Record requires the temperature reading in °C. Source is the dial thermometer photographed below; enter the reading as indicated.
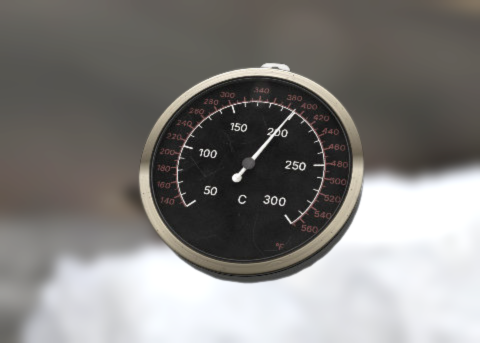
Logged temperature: 200 °C
